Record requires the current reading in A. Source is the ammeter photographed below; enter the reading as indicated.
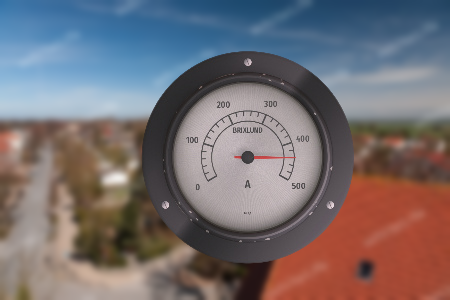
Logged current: 440 A
